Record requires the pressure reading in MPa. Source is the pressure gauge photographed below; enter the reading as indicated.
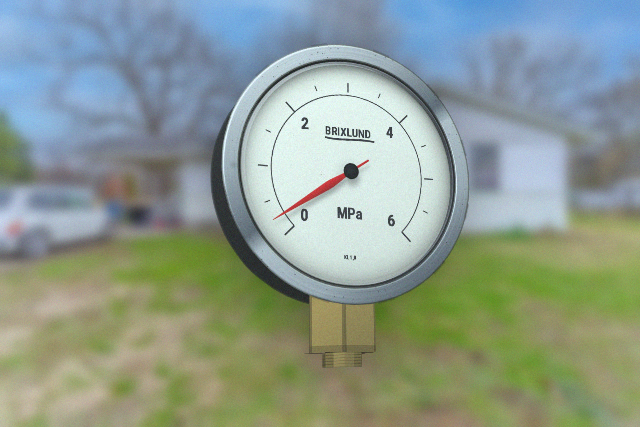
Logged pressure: 0.25 MPa
